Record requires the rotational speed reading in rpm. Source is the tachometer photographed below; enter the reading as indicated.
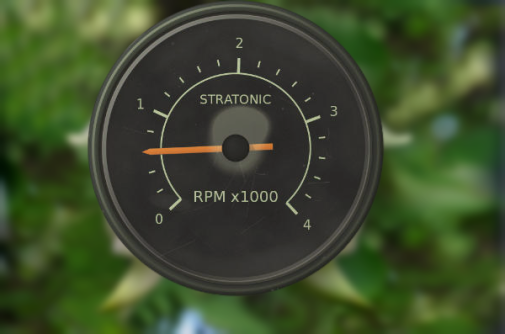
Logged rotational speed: 600 rpm
